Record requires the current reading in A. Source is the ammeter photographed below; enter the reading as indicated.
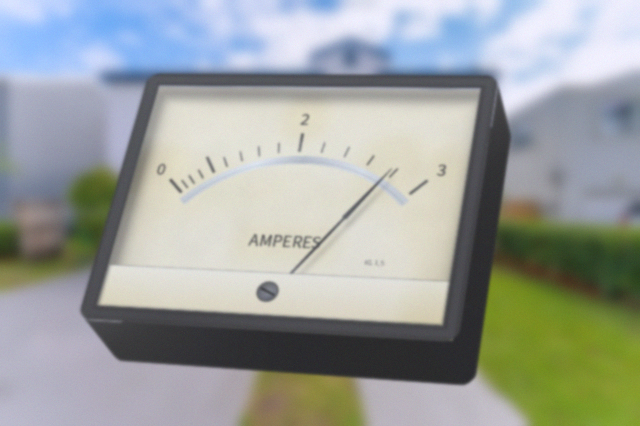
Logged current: 2.8 A
